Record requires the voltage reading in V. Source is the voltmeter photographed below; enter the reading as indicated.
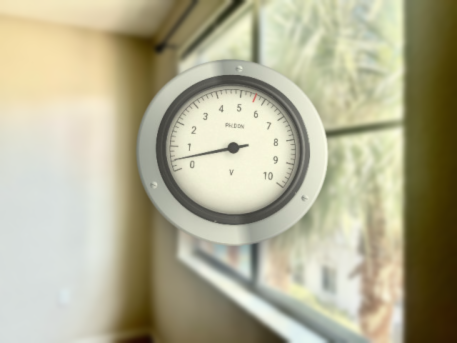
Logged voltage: 0.4 V
